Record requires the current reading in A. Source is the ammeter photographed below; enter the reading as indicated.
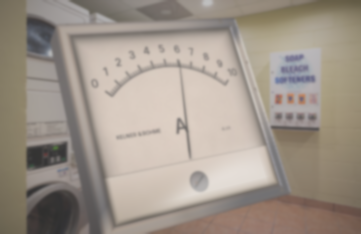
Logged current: 6 A
